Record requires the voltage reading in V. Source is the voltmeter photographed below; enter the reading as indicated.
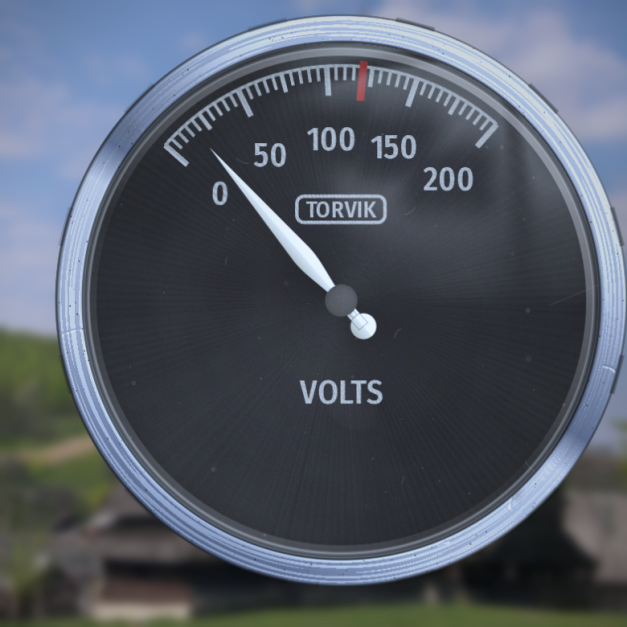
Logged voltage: 17.5 V
